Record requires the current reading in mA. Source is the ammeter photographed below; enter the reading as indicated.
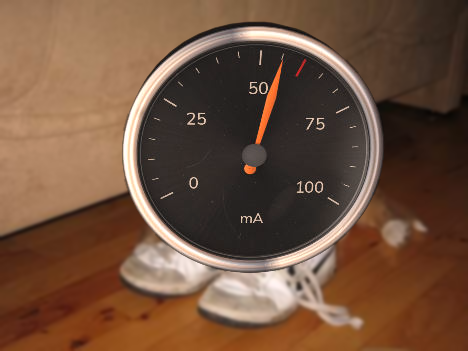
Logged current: 55 mA
